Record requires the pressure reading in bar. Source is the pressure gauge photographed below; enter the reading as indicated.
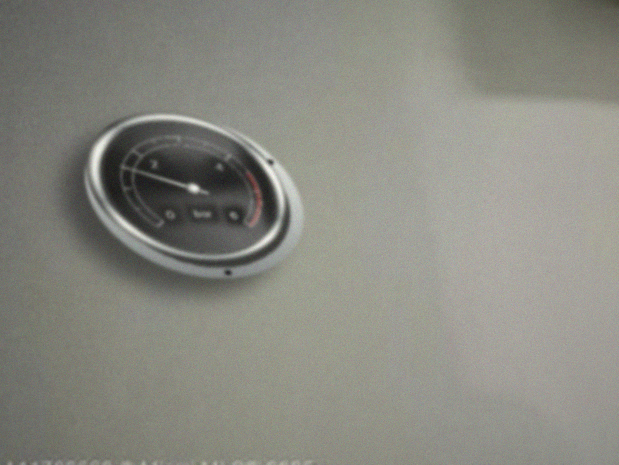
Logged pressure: 1.5 bar
